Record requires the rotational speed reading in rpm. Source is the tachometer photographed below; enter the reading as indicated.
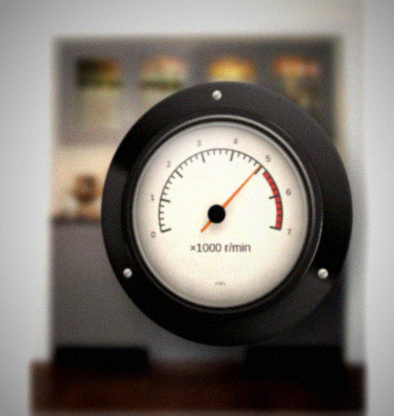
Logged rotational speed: 5000 rpm
